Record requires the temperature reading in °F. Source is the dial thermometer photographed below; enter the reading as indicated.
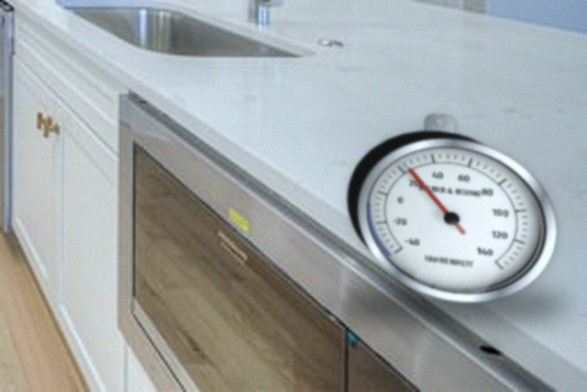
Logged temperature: 24 °F
